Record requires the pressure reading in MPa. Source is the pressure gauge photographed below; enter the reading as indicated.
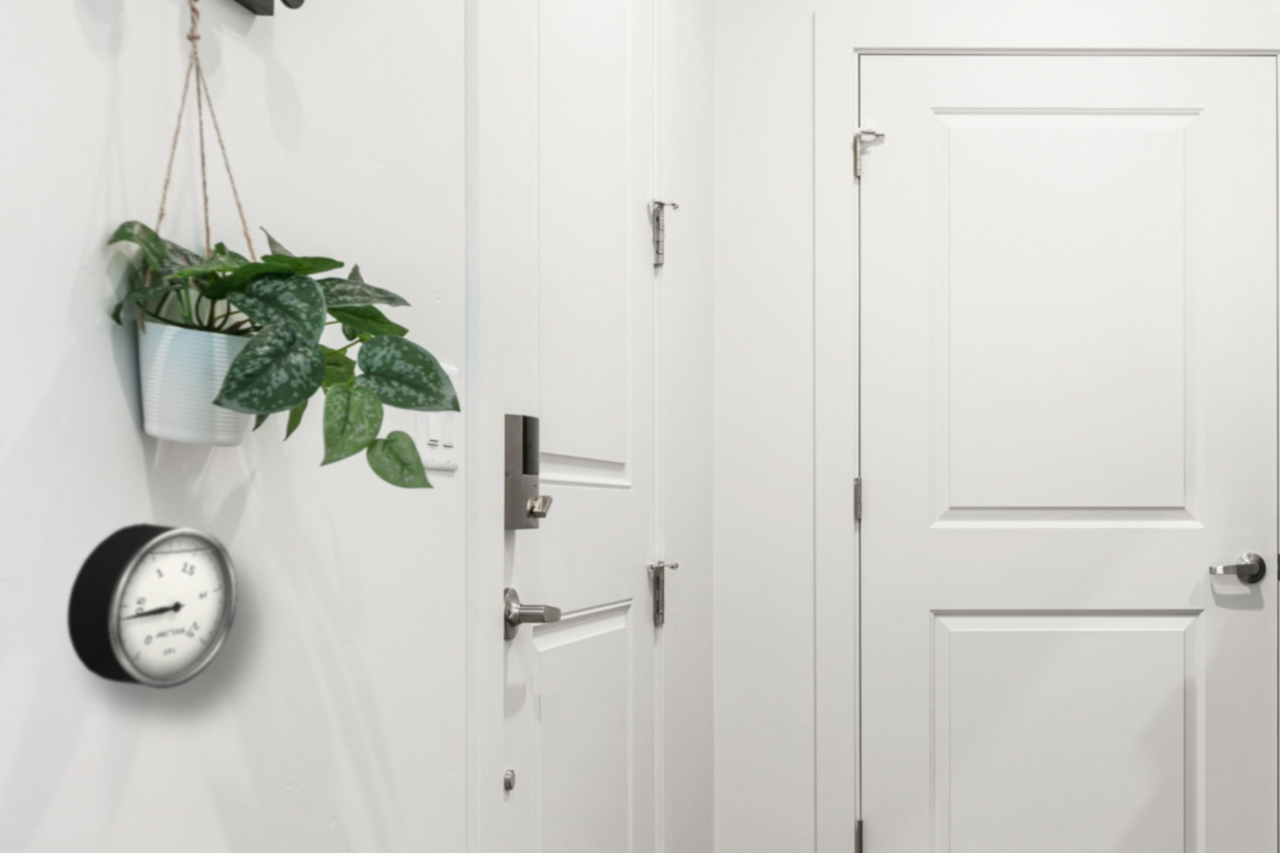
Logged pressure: 0.4 MPa
